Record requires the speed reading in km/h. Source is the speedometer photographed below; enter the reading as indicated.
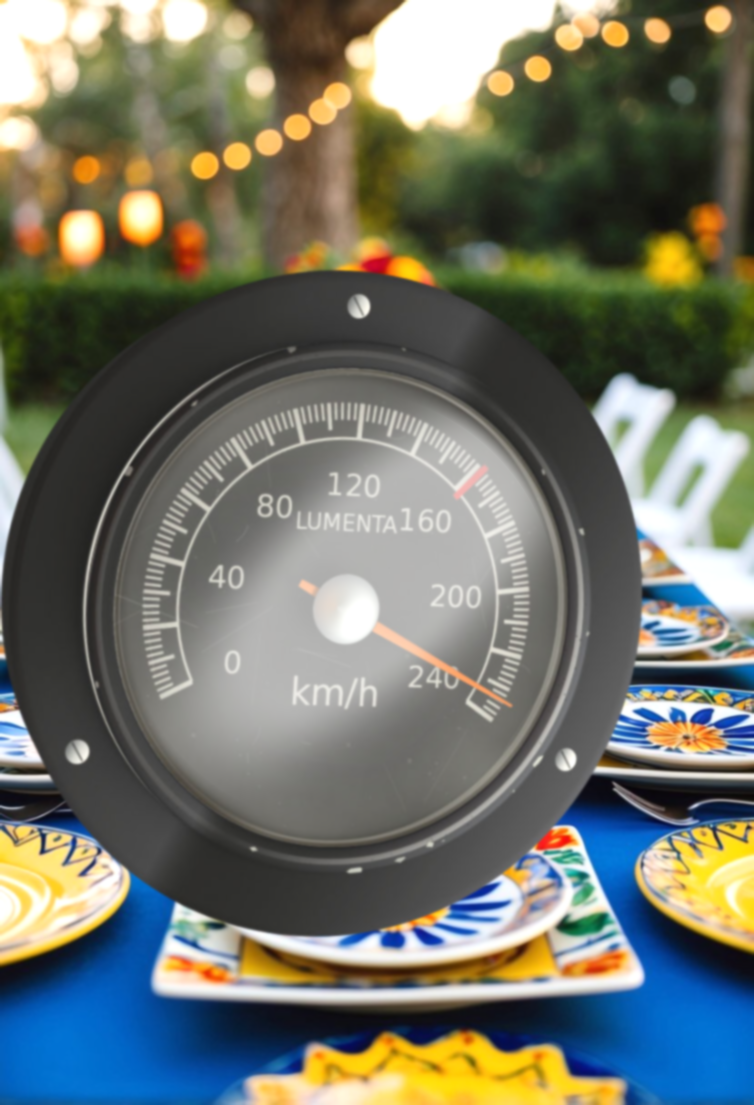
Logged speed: 234 km/h
